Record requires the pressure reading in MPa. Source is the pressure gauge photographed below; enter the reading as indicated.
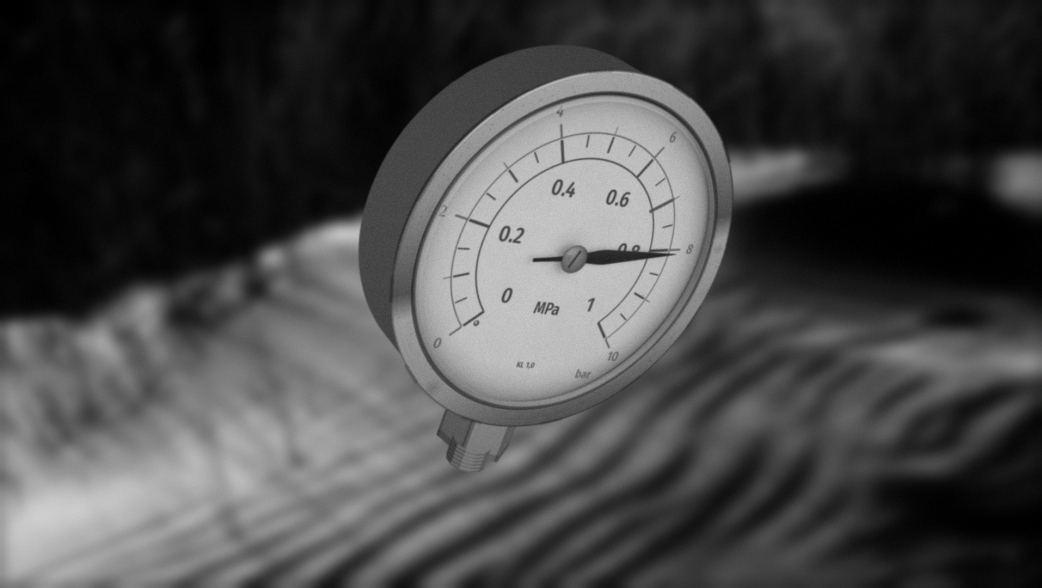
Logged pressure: 0.8 MPa
